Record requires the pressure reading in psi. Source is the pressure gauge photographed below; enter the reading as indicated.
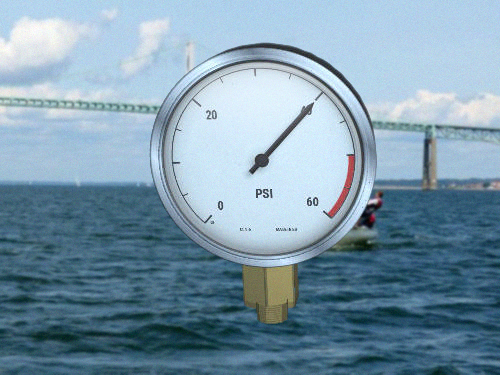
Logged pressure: 40 psi
